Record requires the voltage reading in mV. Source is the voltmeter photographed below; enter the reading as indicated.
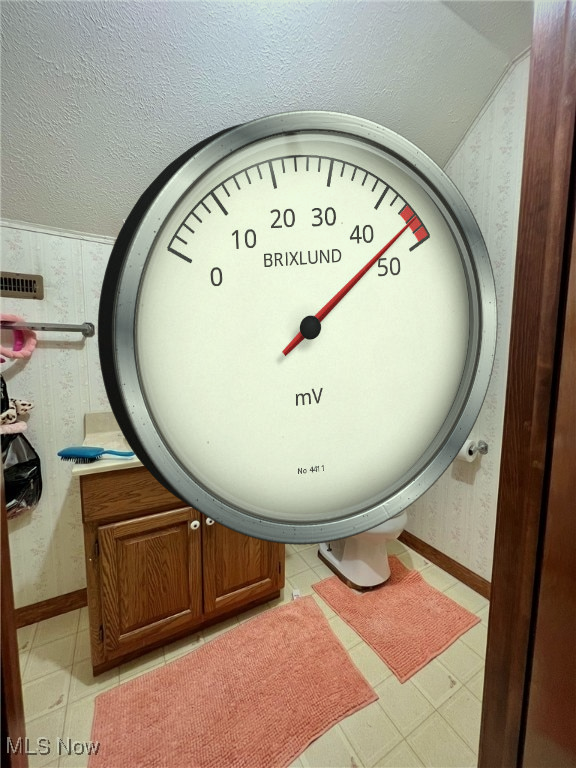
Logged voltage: 46 mV
